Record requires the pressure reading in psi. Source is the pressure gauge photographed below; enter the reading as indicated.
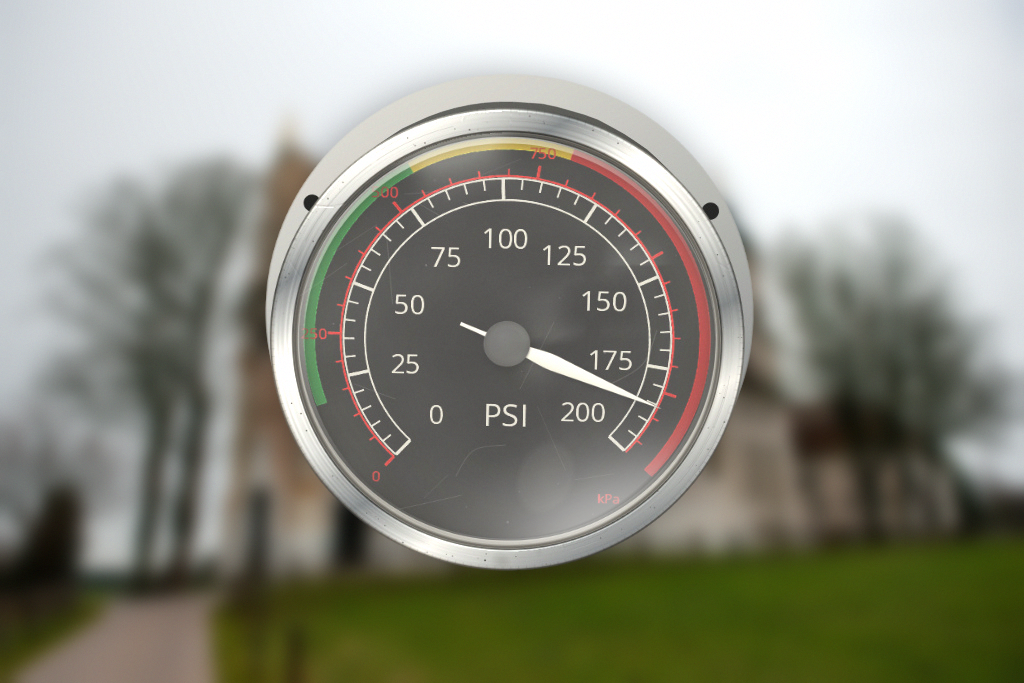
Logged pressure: 185 psi
